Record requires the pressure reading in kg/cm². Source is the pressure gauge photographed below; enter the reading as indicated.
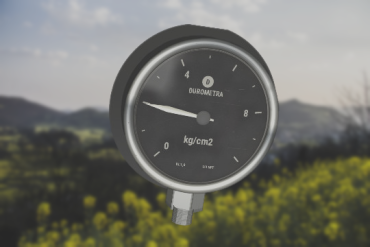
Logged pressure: 2 kg/cm²
